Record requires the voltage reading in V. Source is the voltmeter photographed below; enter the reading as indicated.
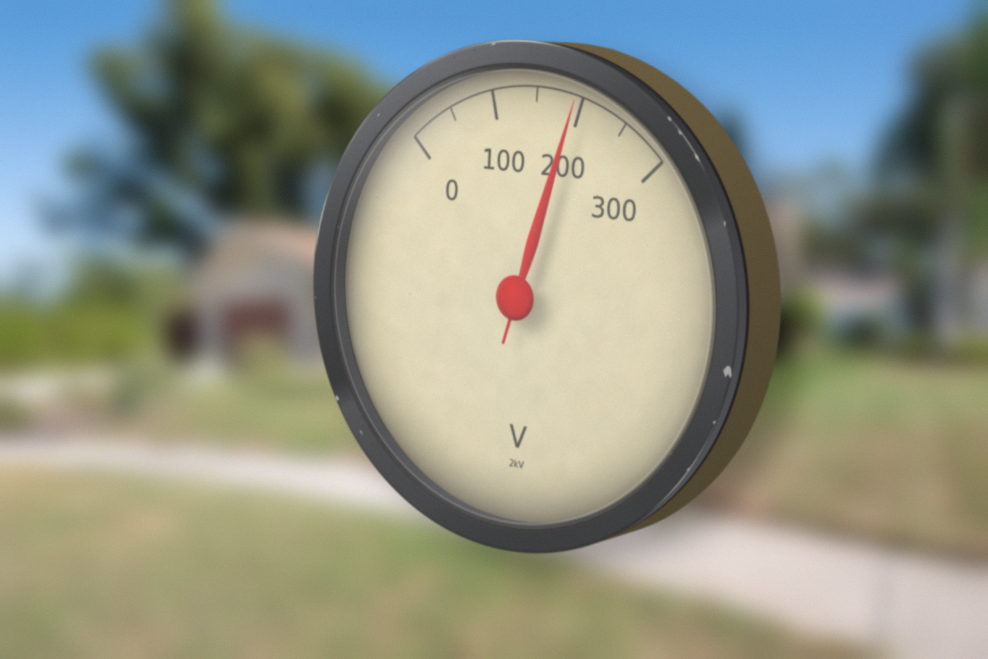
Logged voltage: 200 V
